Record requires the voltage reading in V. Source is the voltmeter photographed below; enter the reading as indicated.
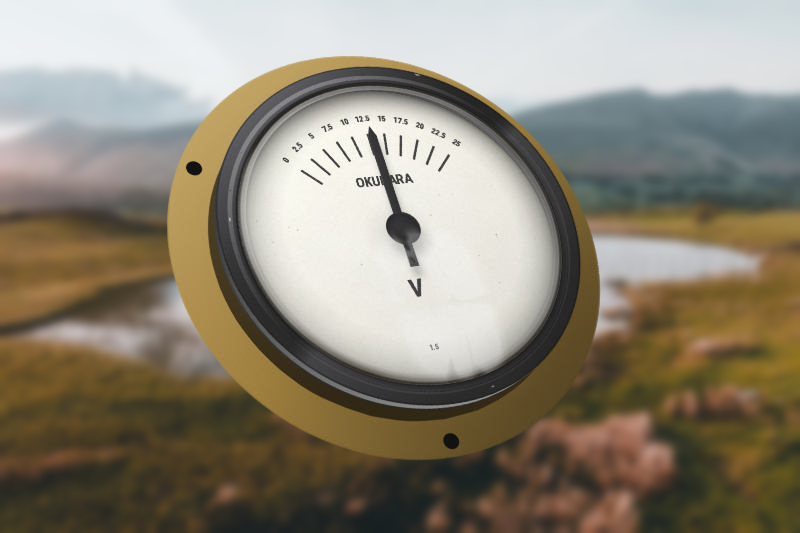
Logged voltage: 12.5 V
